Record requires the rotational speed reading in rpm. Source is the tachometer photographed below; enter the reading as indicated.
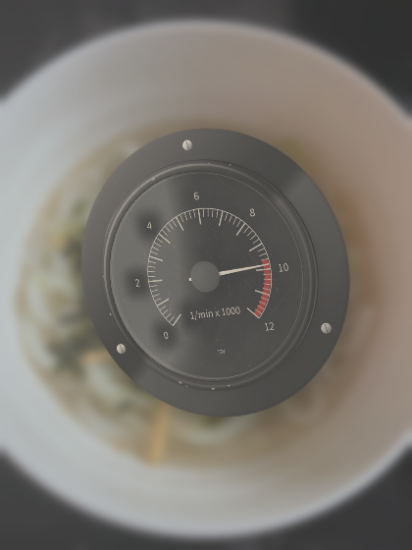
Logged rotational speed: 9800 rpm
